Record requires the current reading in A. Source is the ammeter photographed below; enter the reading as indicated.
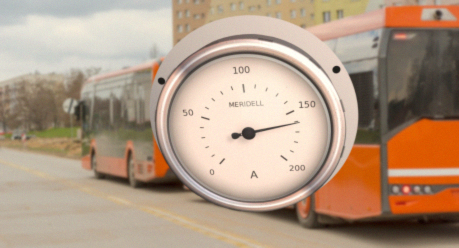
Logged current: 160 A
